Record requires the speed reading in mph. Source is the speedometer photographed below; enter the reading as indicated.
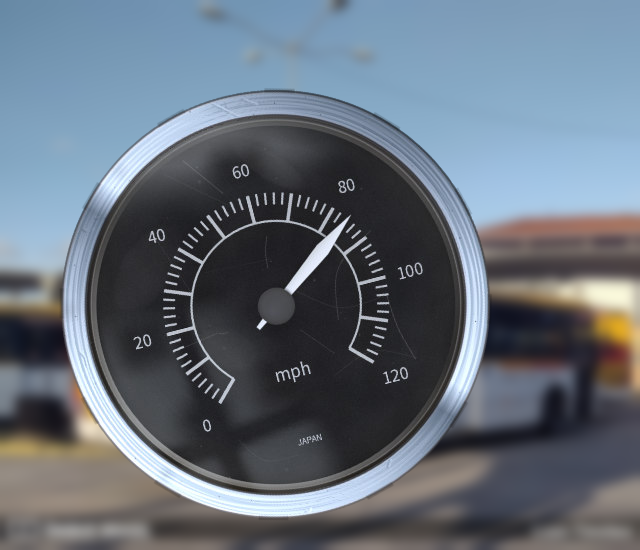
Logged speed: 84 mph
